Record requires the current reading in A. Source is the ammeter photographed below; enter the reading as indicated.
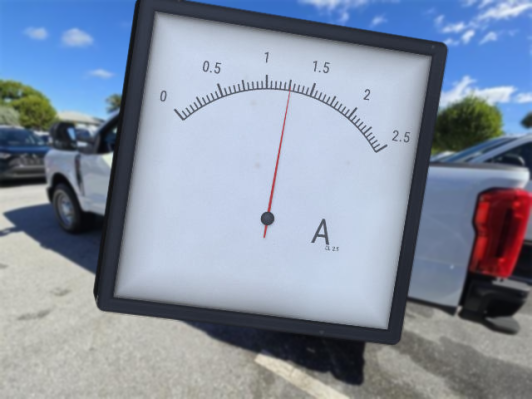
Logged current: 1.25 A
